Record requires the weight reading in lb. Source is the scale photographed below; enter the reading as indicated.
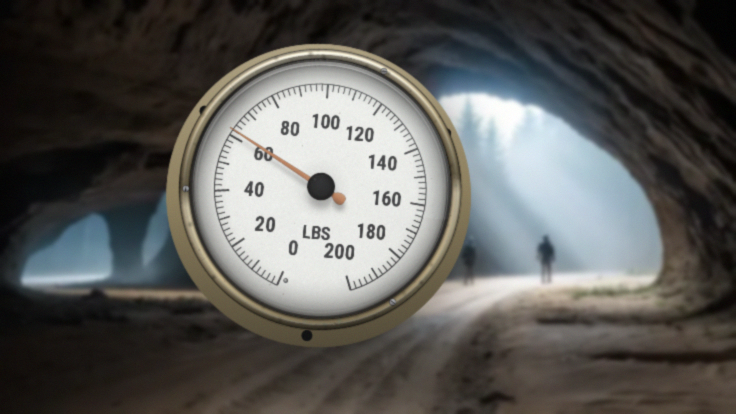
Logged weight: 62 lb
